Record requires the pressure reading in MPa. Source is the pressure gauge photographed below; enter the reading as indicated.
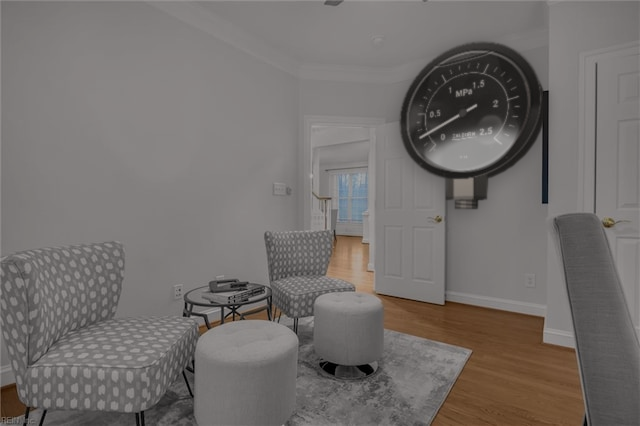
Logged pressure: 0.2 MPa
